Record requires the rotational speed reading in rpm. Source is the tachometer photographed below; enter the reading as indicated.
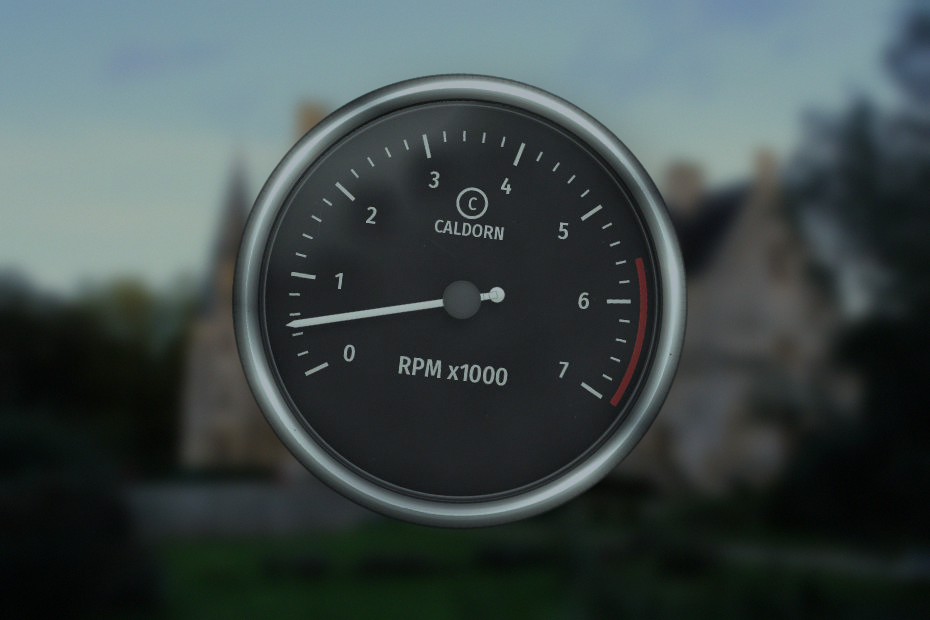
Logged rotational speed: 500 rpm
